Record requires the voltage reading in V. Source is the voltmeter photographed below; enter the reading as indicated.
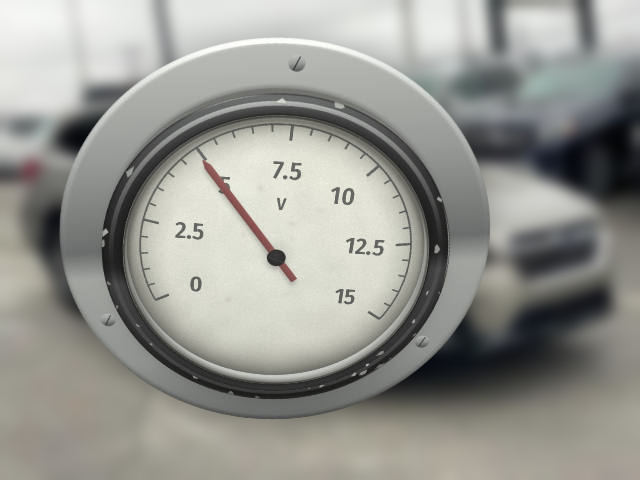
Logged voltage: 5 V
